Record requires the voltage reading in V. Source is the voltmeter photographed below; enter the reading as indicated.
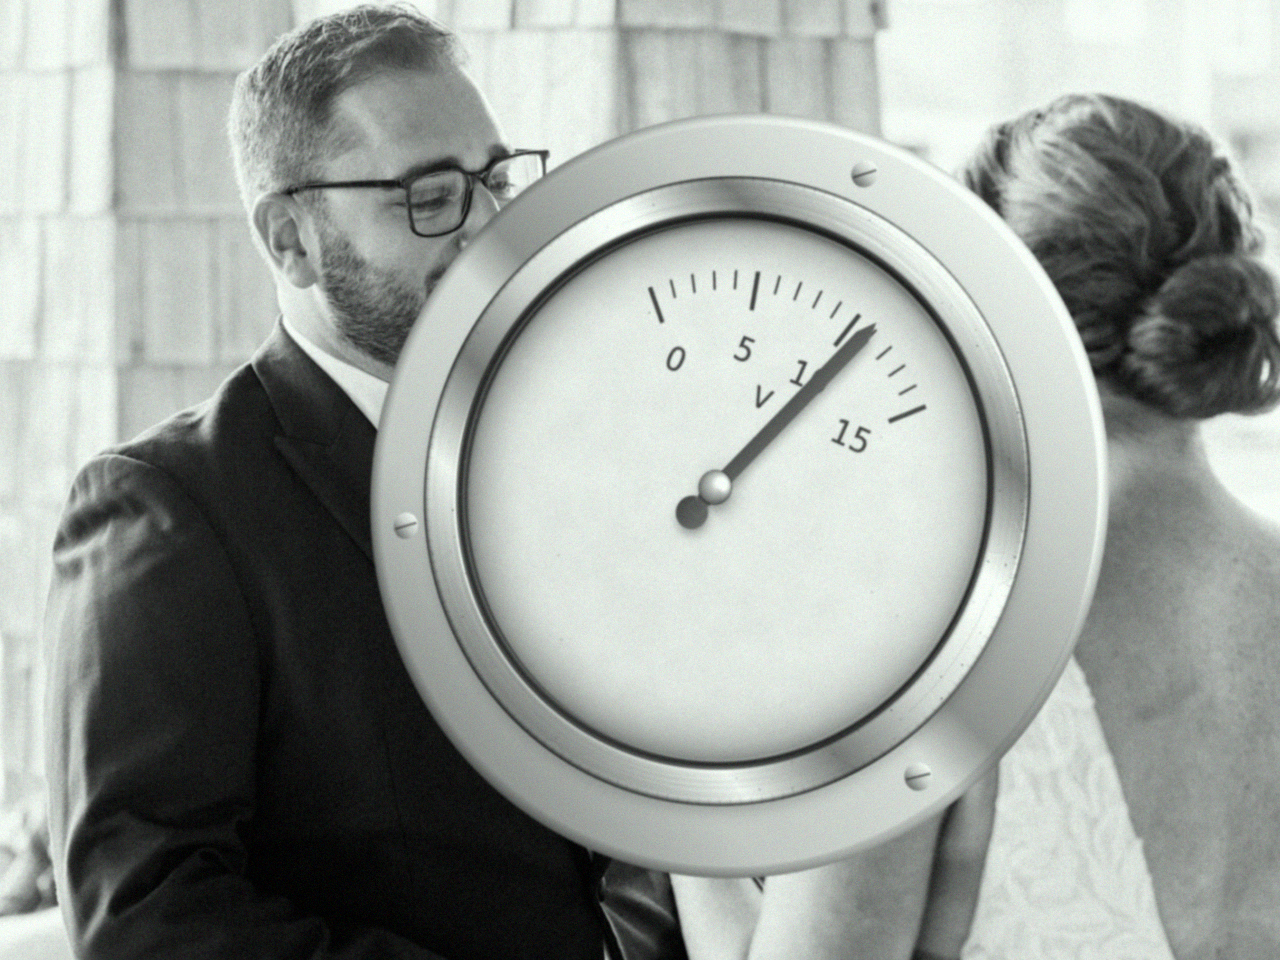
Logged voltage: 11 V
